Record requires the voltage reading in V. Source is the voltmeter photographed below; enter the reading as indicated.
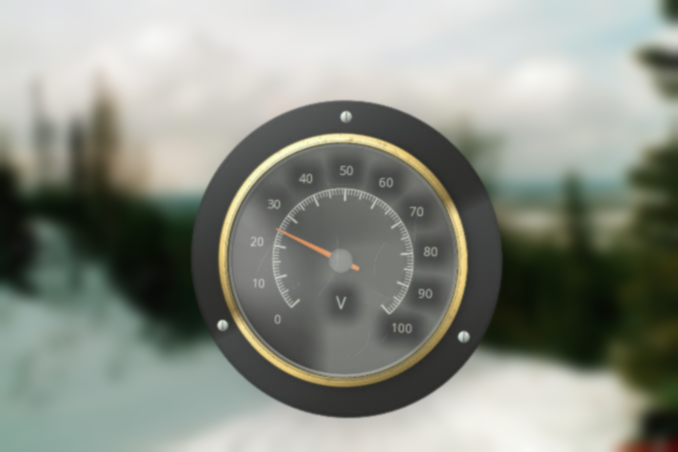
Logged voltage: 25 V
